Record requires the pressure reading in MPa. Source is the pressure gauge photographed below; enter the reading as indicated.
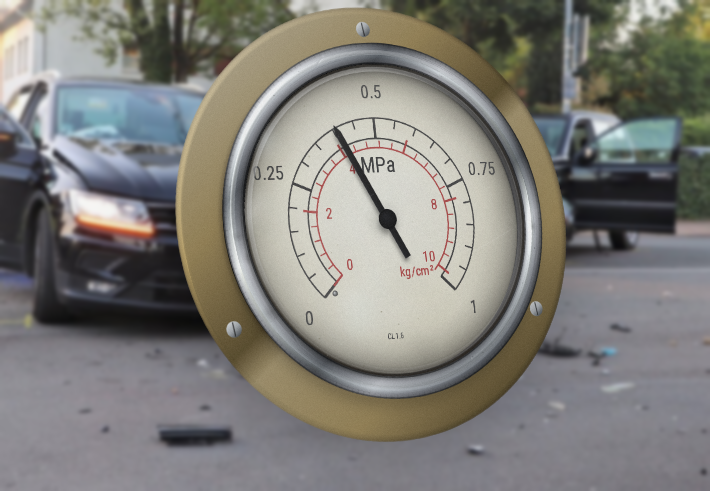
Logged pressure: 0.4 MPa
